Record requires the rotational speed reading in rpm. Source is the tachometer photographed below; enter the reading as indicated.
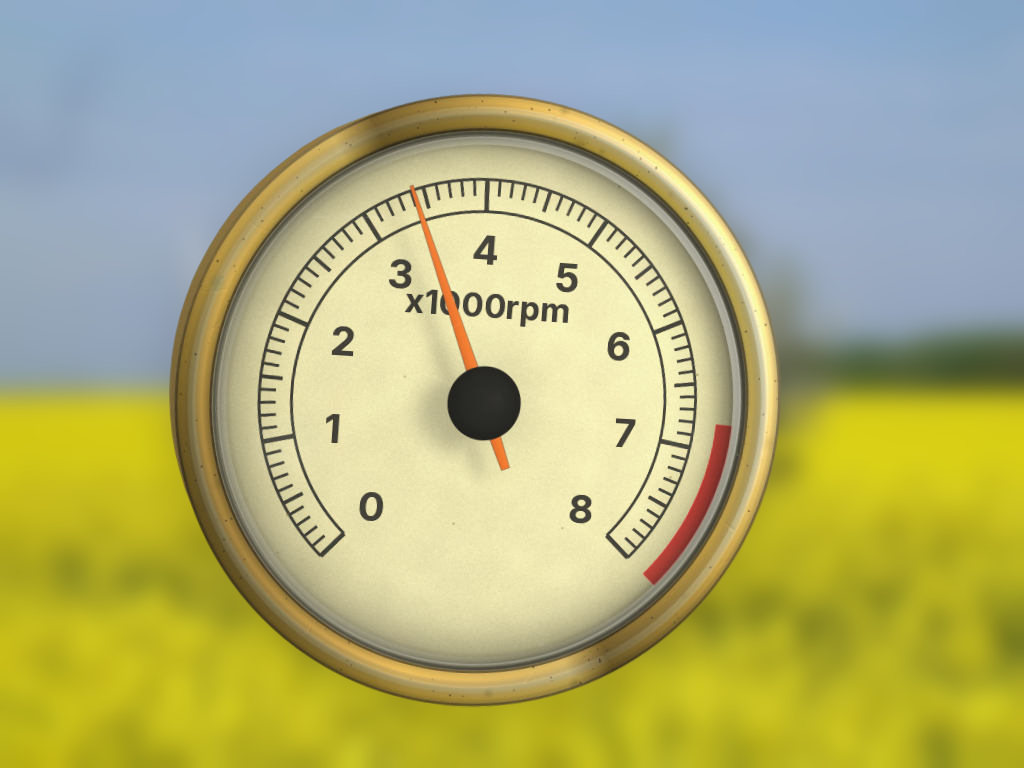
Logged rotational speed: 3400 rpm
